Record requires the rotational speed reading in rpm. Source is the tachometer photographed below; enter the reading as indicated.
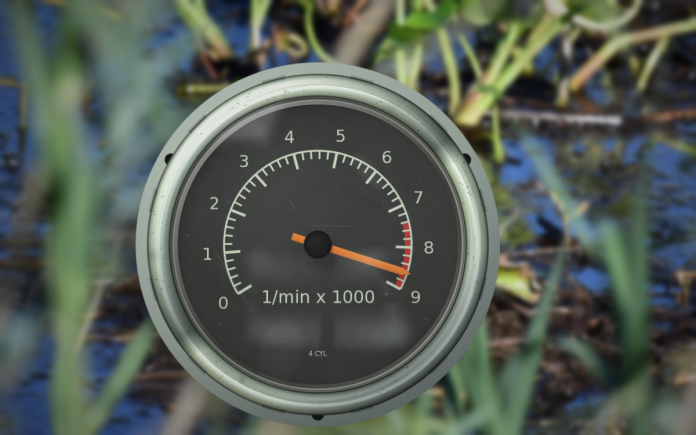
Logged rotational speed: 8600 rpm
